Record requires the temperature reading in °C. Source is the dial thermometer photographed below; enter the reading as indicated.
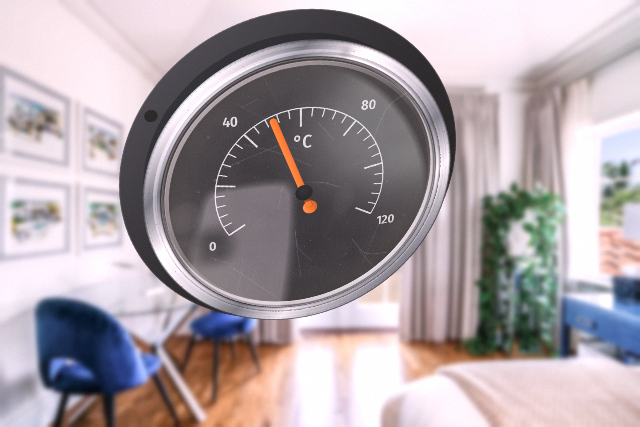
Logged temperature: 50 °C
